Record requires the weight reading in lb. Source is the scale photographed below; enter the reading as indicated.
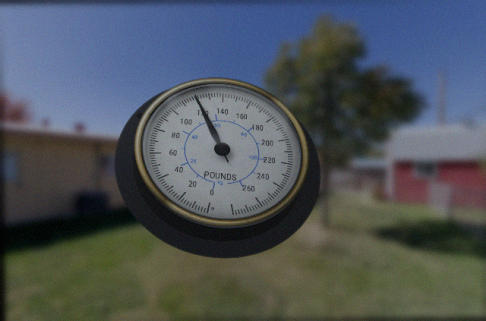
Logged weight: 120 lb
